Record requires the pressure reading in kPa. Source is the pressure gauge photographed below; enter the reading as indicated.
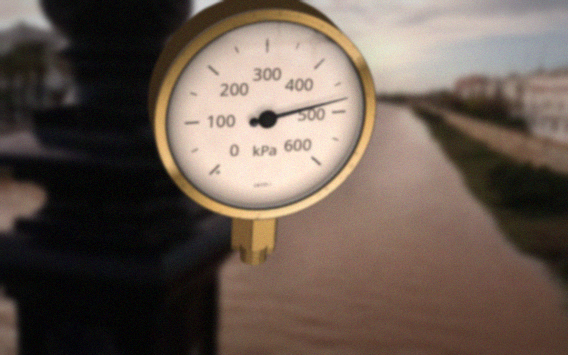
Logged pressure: 475 kPa
